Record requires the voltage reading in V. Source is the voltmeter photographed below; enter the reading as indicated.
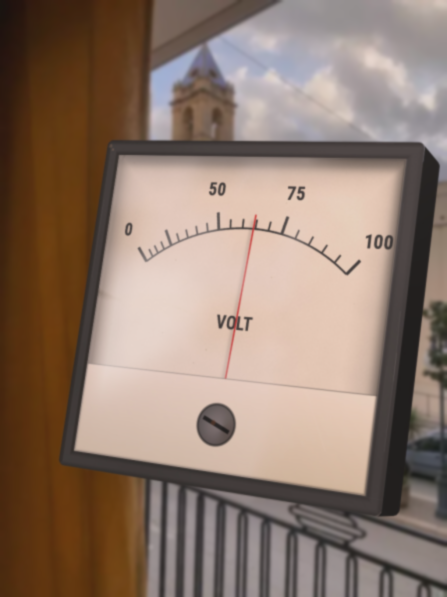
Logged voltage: 65 V
